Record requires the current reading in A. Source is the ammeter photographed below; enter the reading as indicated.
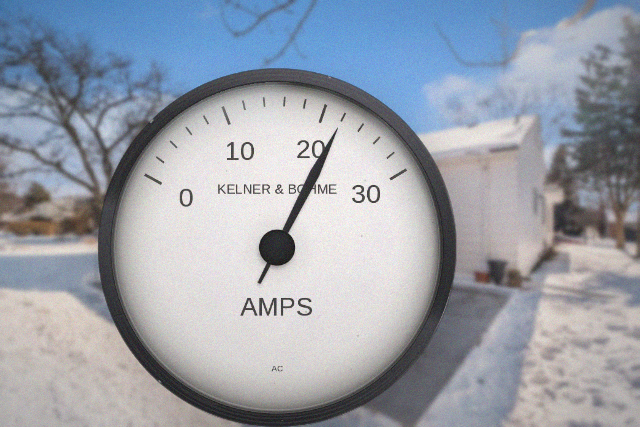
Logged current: 22 A
